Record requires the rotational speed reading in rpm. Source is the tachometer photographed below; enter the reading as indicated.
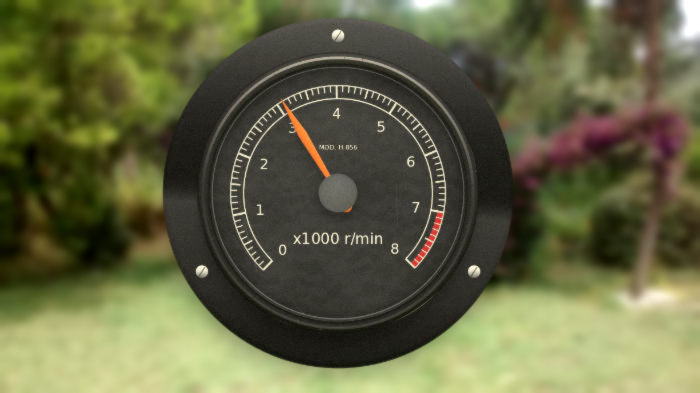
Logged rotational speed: 3100 rpm
